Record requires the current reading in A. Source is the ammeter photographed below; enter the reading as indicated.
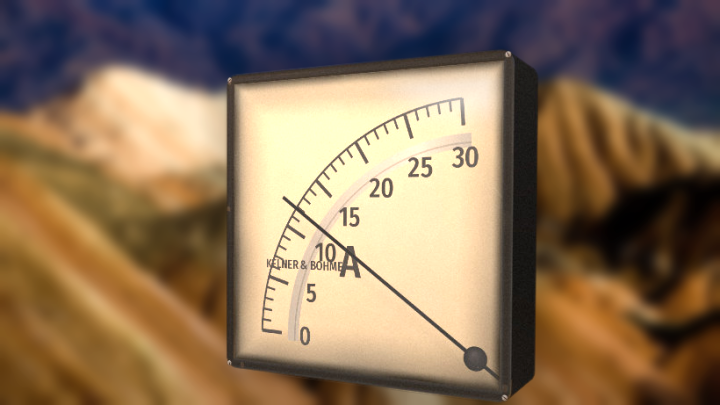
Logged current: 12 A
